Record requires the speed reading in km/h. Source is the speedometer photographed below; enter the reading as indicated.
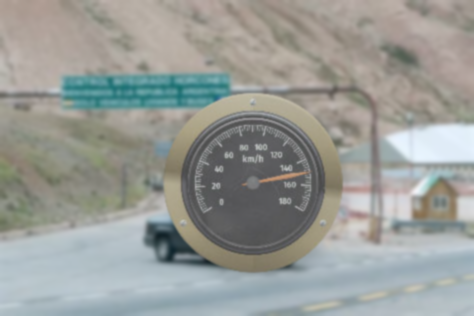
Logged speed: 150 km/h
